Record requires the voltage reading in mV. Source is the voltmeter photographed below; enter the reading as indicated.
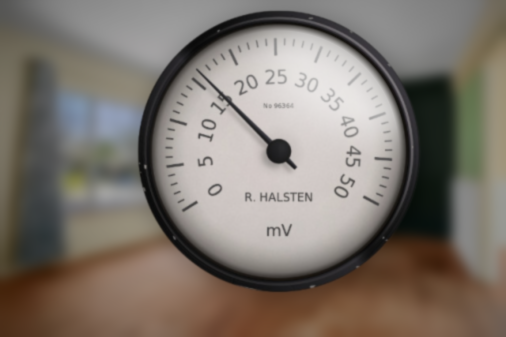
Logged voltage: 16 mV
